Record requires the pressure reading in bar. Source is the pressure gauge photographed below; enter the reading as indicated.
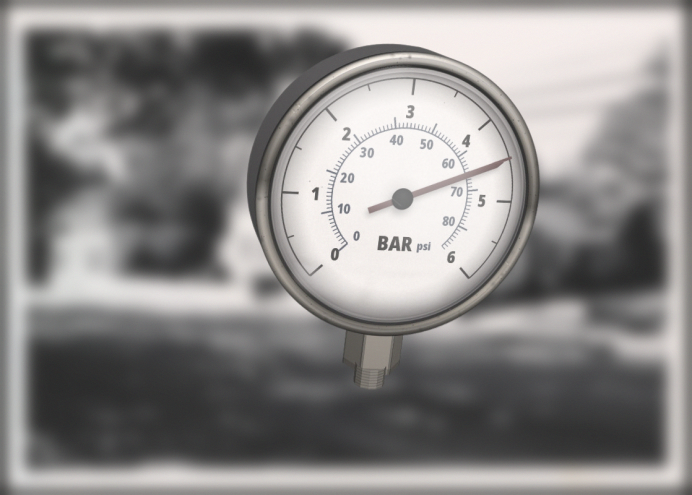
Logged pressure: 4.5 bar
